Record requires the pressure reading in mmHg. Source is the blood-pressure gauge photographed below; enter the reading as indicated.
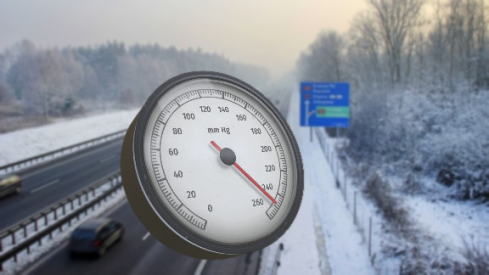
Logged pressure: 250 mmHg
